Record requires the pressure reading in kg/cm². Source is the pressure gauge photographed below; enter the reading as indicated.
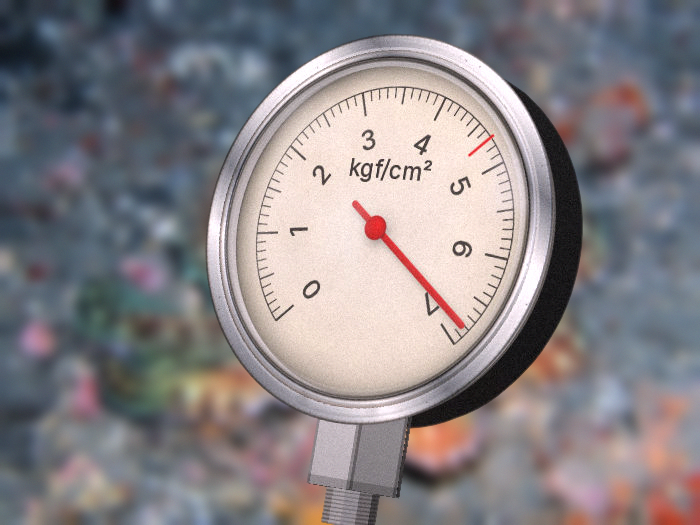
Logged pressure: 6.8 kg/cm²
